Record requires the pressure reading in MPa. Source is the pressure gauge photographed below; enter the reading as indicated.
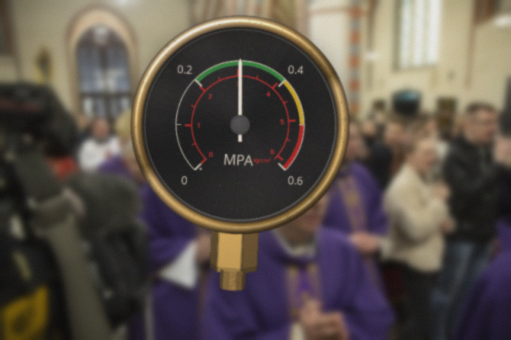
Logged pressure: 0.3 MPa
